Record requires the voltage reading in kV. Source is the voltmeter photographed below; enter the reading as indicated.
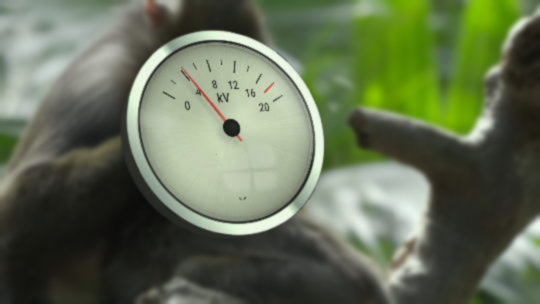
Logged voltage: 4 kV
